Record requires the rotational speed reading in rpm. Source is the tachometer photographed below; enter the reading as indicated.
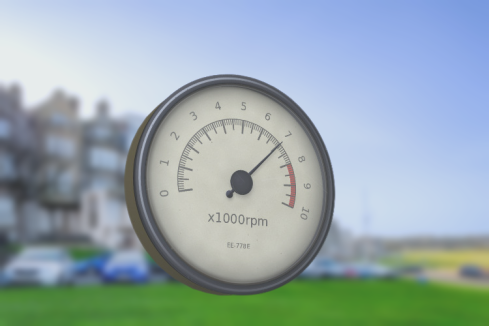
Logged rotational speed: 7000 rpm
